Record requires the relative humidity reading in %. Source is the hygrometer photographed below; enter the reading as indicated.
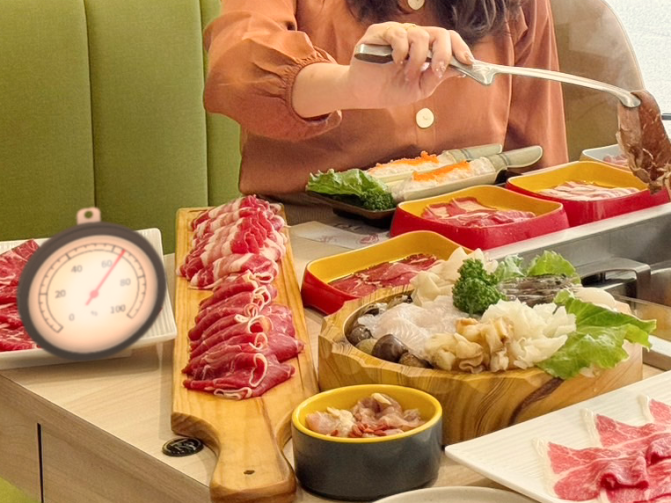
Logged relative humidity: 64 %
